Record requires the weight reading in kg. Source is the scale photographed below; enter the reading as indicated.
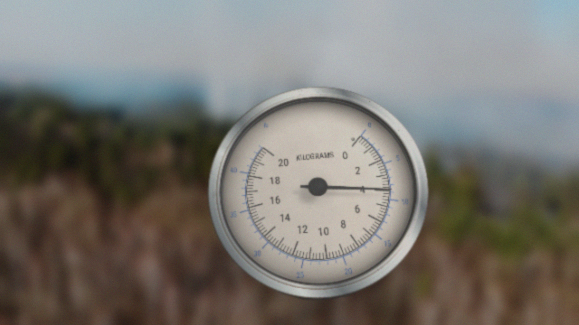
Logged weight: 4 kg
